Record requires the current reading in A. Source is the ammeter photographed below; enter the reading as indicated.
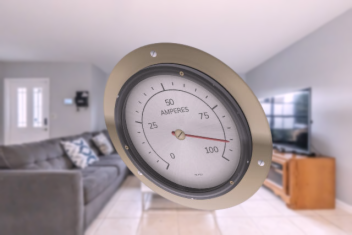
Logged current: 90 A
